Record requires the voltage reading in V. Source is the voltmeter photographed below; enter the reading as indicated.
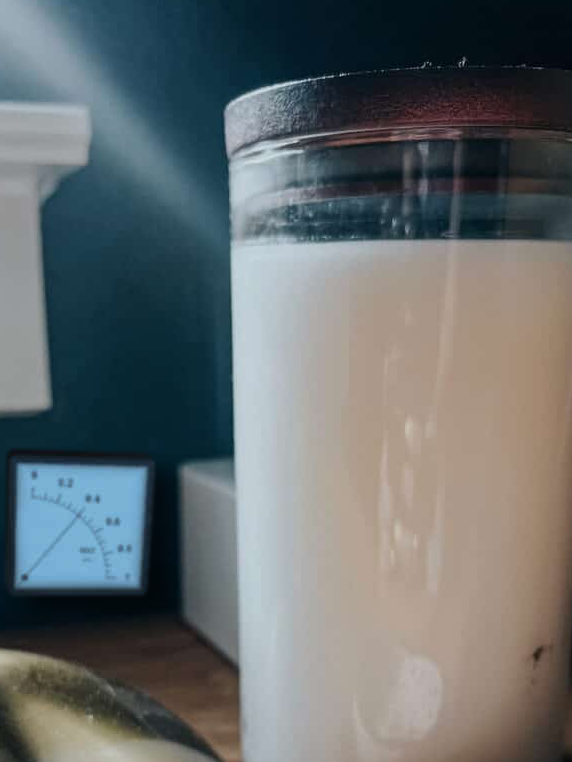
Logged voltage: 0.4 V
